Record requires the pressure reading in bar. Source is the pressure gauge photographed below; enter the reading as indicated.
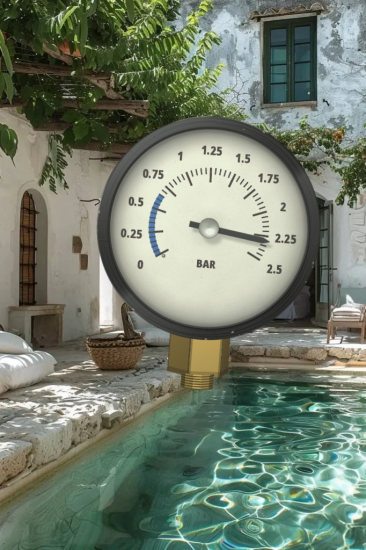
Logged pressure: 2.3 bar
